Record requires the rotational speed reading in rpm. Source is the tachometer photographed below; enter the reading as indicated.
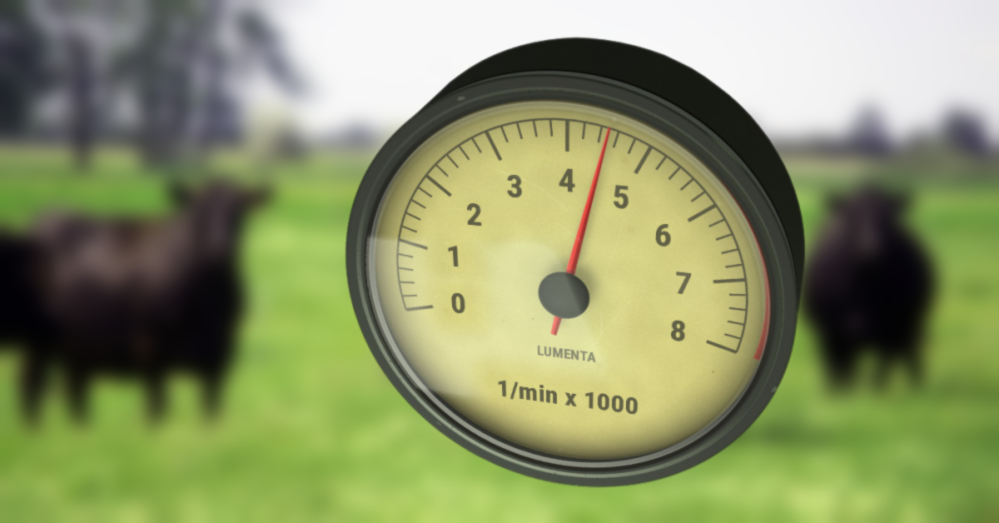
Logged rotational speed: 4500 rpm
